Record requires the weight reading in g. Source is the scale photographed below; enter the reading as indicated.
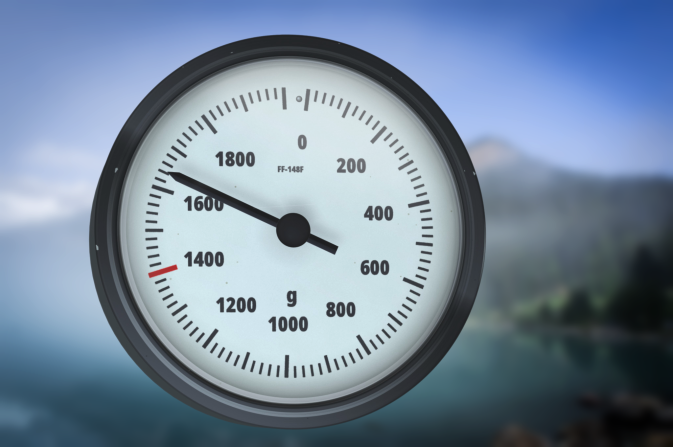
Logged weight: 1640 g
